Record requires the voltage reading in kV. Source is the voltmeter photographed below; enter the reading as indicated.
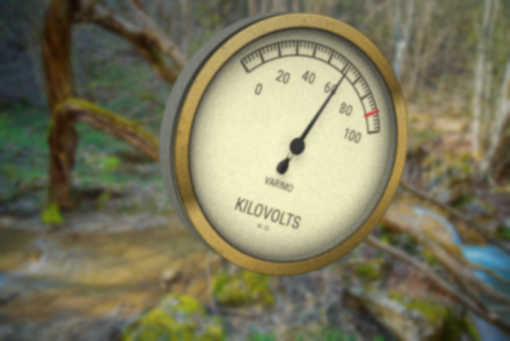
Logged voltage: 60 kV
